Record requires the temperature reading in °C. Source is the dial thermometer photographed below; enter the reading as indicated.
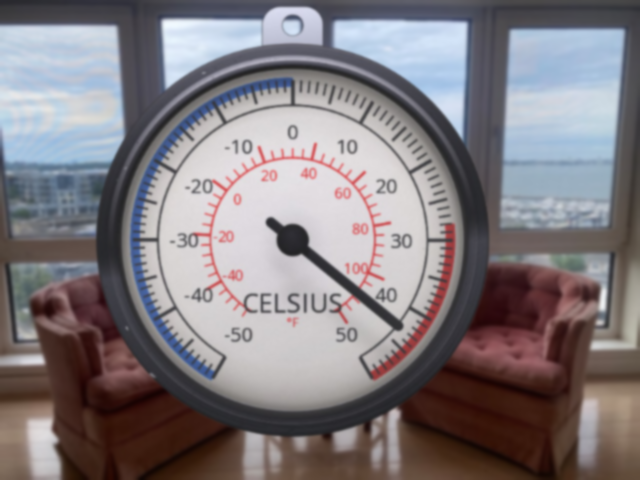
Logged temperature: 43 °C
